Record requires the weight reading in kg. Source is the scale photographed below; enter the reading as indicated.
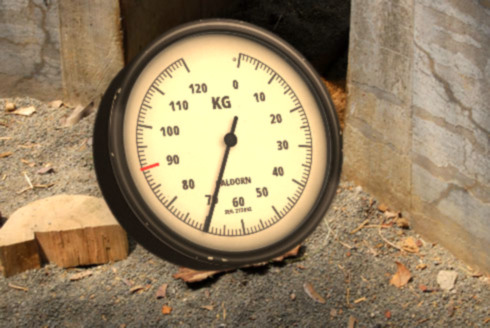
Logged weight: 70 kg
